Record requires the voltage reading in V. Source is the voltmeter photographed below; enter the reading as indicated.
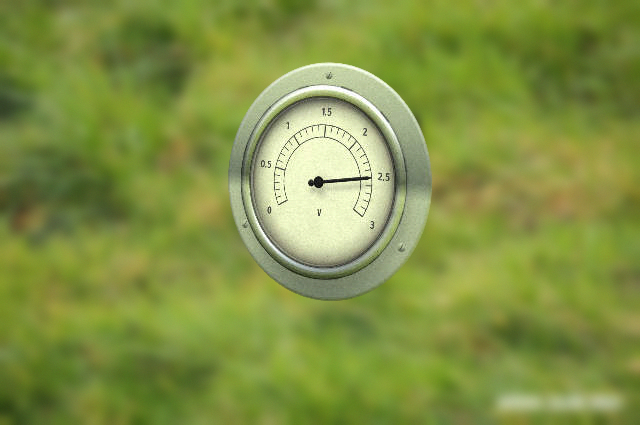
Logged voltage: 2.5 V
